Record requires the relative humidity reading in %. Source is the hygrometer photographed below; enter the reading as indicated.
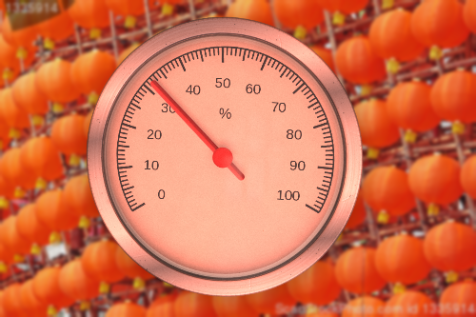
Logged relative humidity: 32 %
